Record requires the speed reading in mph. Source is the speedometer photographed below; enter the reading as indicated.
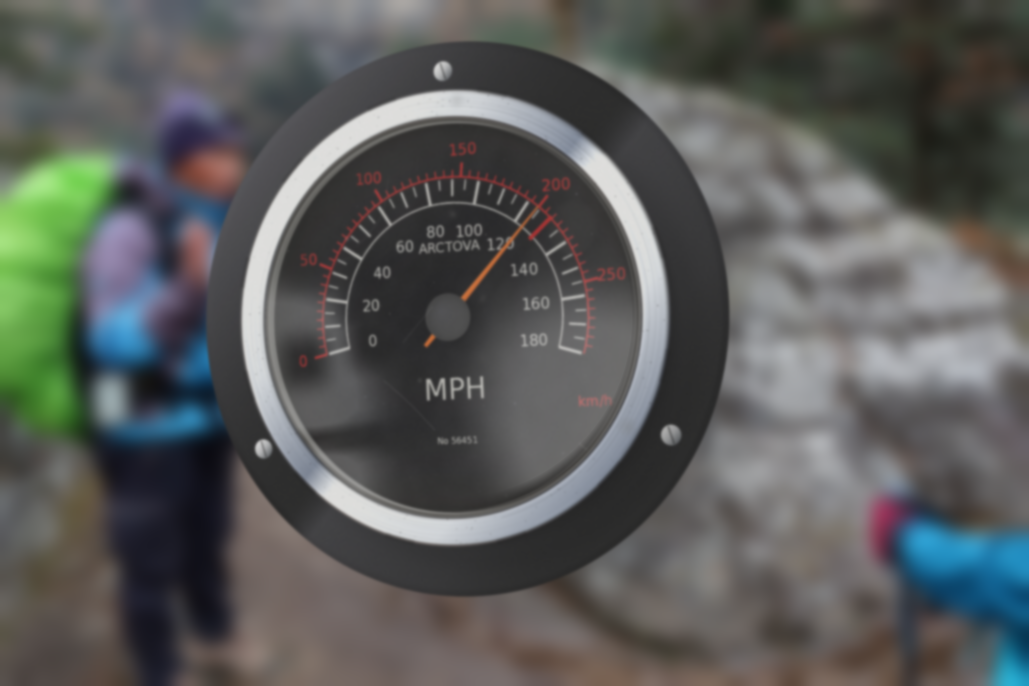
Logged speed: 125 mph
